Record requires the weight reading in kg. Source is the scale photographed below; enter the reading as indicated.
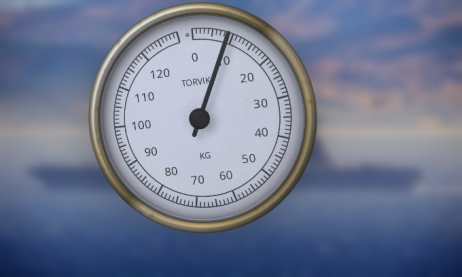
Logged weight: 9 kg
